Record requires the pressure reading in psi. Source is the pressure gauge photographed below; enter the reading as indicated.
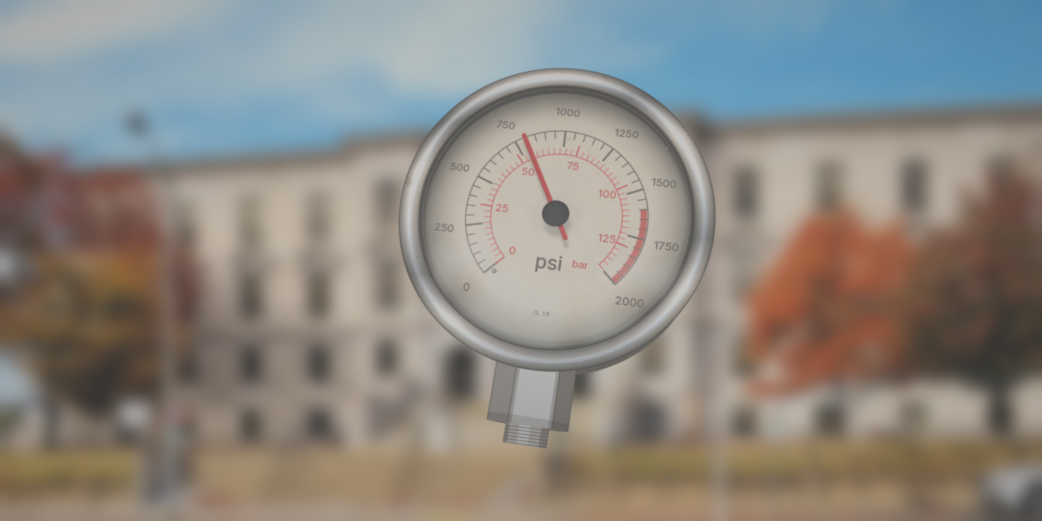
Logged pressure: 800 psi
